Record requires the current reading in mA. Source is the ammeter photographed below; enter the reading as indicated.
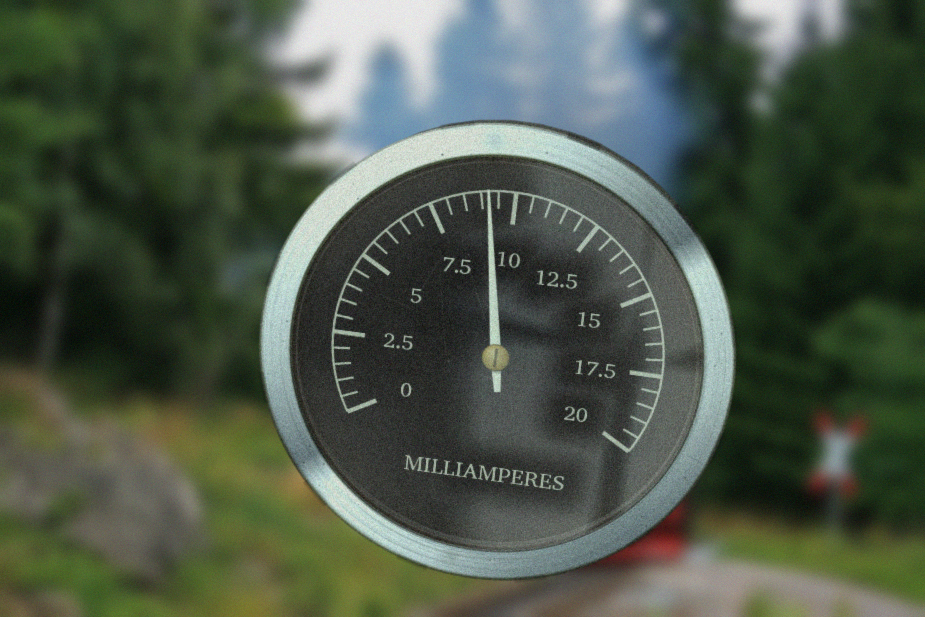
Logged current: 9.25 mA
